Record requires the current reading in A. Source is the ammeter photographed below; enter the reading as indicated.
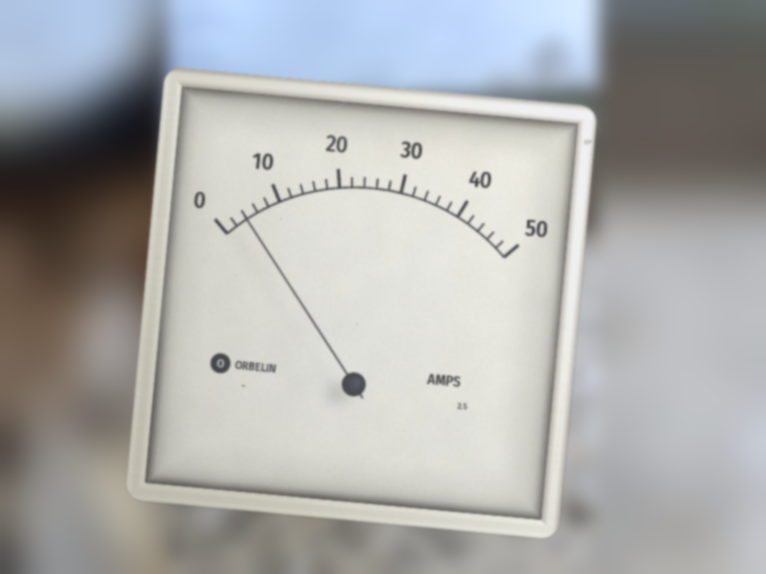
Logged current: 4 A
